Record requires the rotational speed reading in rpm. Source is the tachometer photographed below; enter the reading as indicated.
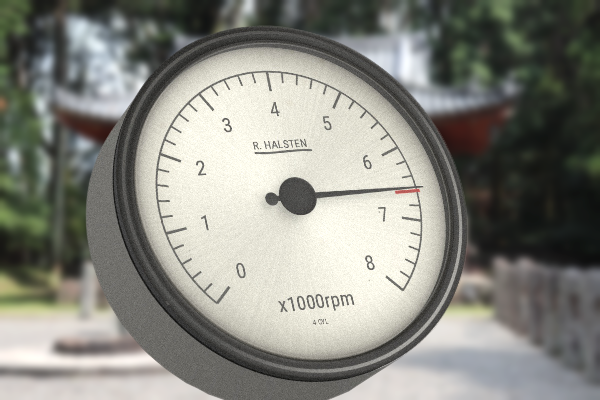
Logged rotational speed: 6600 rpm
